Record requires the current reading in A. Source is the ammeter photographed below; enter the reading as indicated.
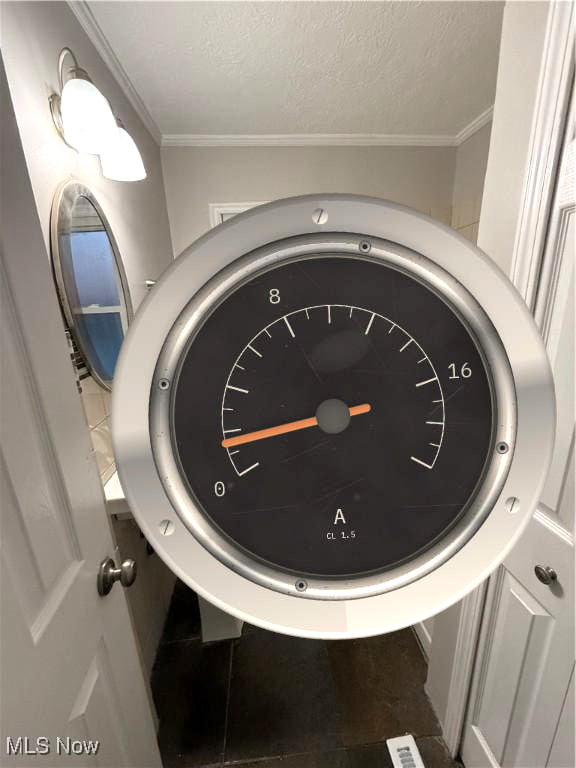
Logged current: 1.5 A
